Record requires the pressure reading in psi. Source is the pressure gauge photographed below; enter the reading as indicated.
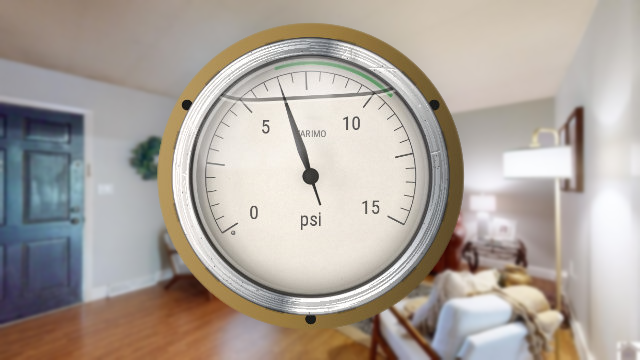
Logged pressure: 6.5 psi
